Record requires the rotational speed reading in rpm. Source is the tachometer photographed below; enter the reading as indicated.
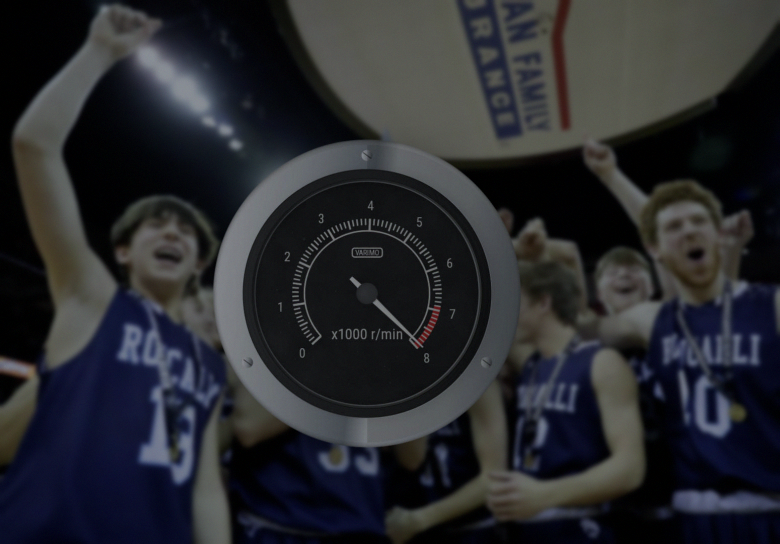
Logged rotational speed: 7900 rpm
